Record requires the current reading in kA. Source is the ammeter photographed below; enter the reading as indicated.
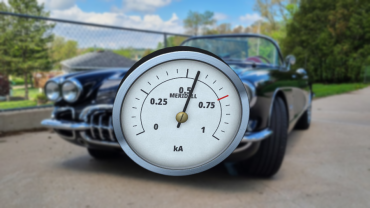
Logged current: 0.55 kA
